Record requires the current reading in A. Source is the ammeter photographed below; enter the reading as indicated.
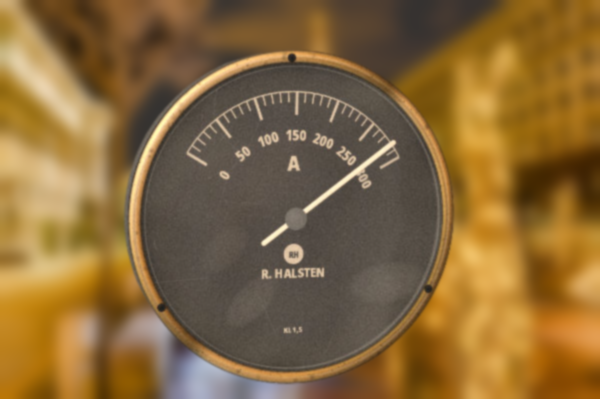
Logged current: 280 A
